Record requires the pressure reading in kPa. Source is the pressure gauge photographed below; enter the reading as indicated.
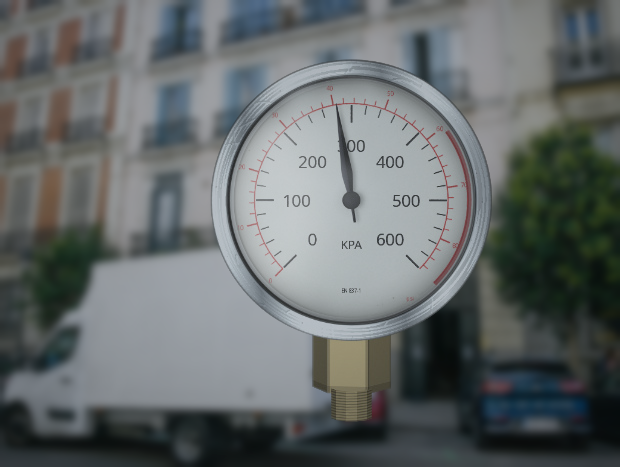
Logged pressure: 280 kPa
